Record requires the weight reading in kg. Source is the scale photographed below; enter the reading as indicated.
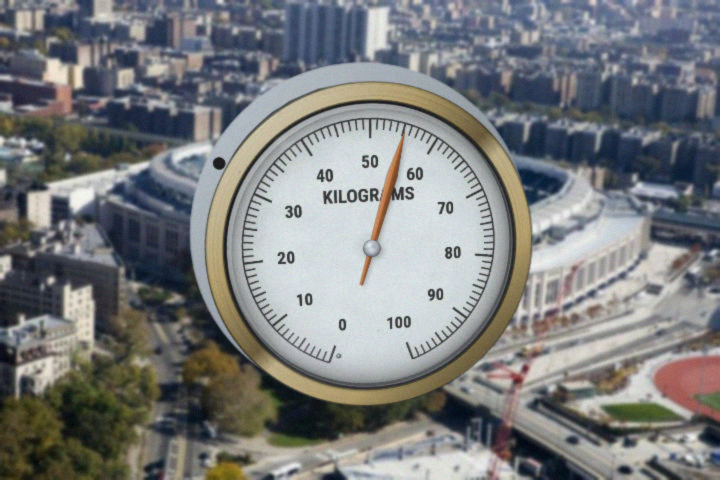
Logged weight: 55 kg
